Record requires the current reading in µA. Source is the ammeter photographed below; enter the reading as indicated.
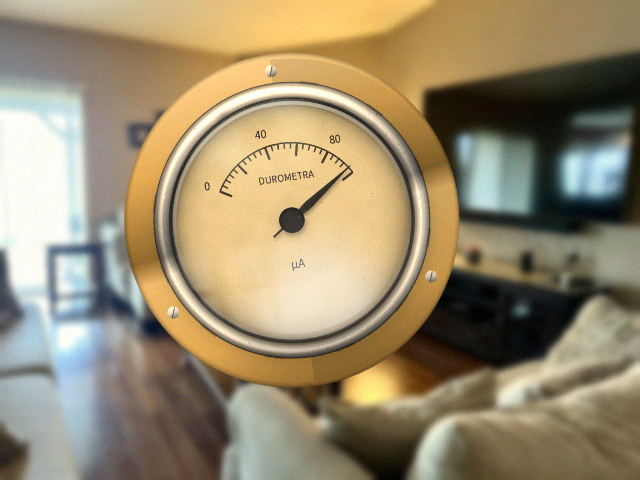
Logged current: 96 µA
